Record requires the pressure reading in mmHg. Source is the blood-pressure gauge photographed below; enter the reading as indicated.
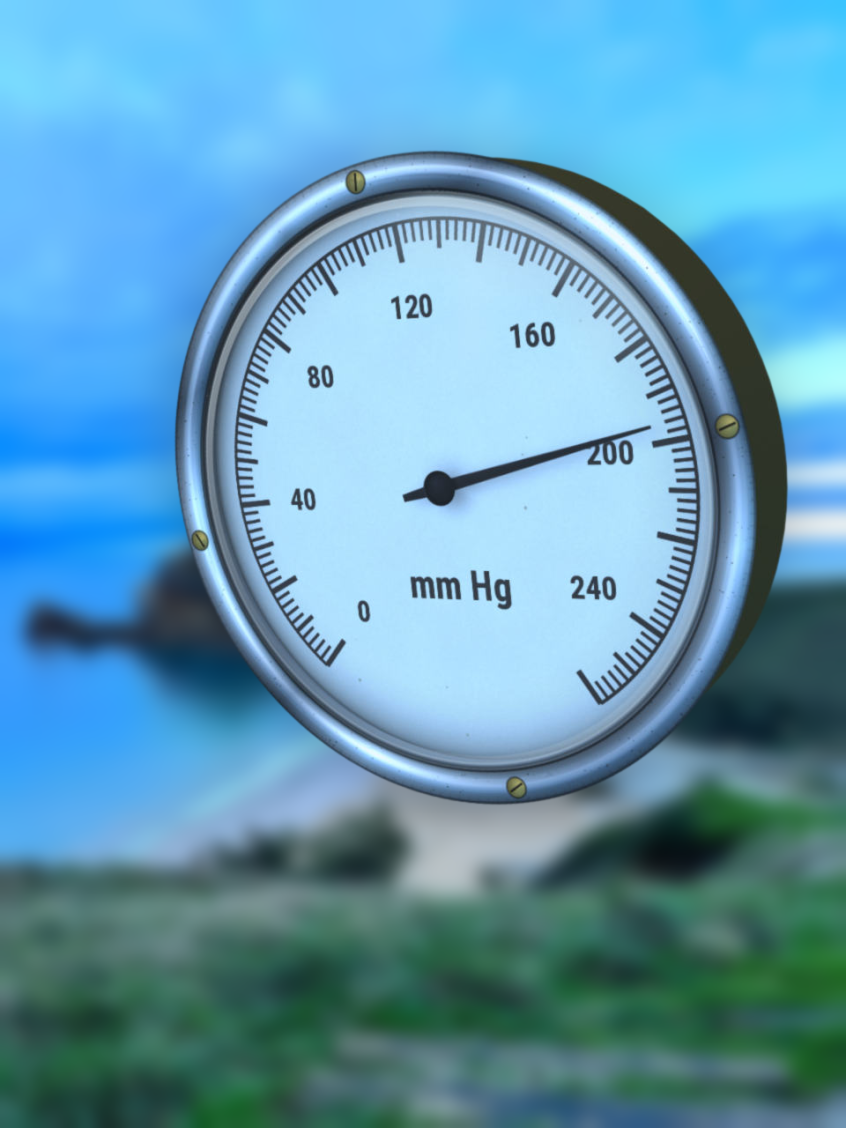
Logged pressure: 196 mmHg
